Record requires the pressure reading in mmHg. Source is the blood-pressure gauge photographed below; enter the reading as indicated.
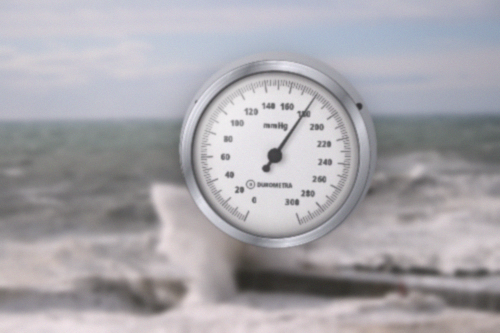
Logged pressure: 180 mmHg
